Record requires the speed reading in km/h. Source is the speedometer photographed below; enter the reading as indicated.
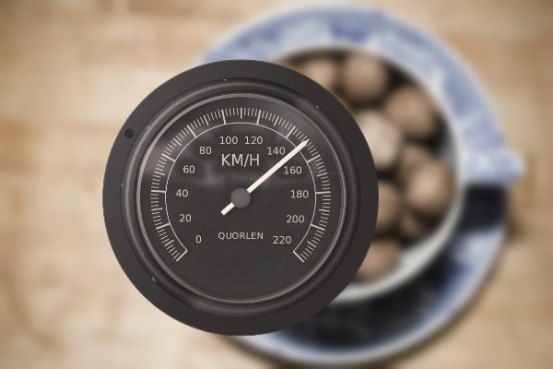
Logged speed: 150 km/h
